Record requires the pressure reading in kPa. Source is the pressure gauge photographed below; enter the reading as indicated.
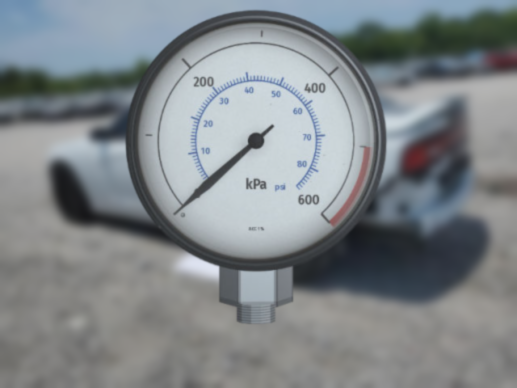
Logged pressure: 0 kPa
